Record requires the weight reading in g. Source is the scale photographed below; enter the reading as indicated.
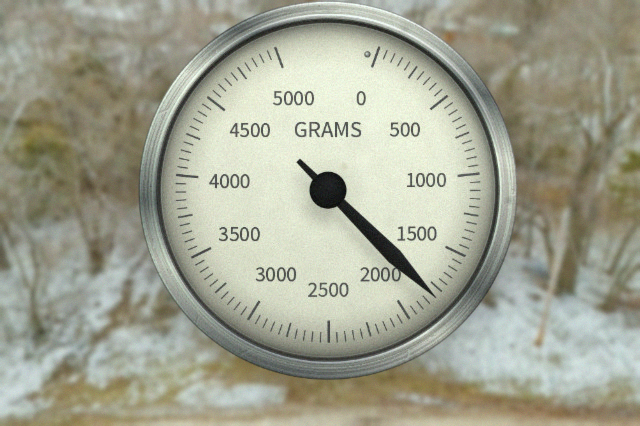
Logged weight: 1800 g
